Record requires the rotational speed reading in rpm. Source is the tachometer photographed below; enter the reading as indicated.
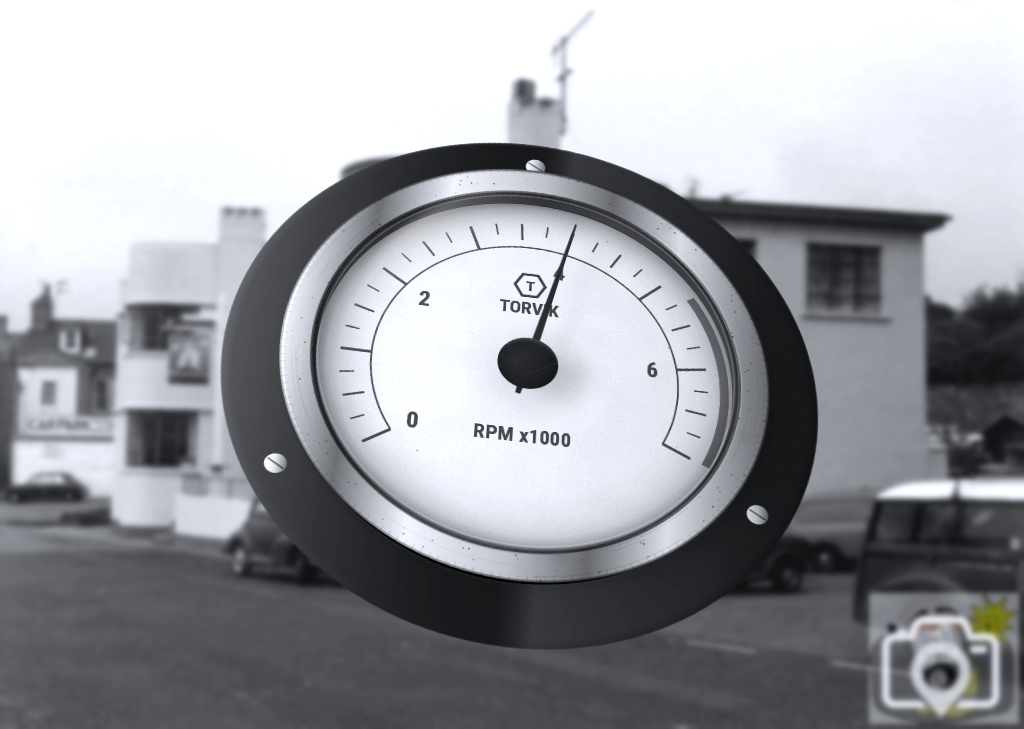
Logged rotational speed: 4000 rpm
